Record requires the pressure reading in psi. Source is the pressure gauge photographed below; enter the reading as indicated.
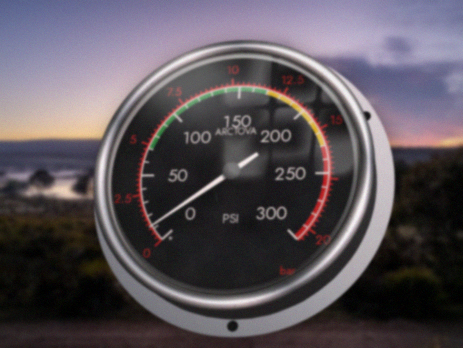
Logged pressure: 10 psi
